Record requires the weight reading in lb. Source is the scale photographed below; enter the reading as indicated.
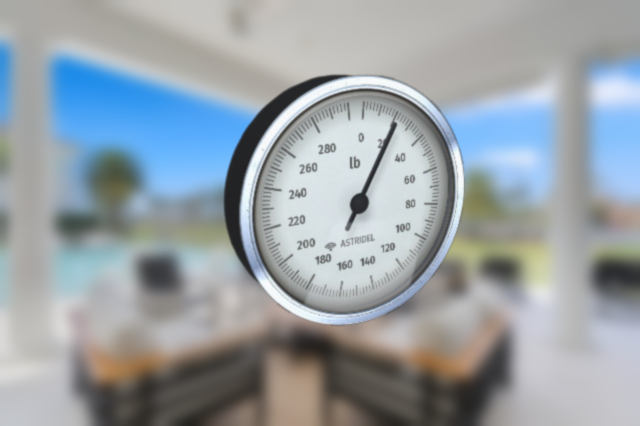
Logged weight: 20 lb
